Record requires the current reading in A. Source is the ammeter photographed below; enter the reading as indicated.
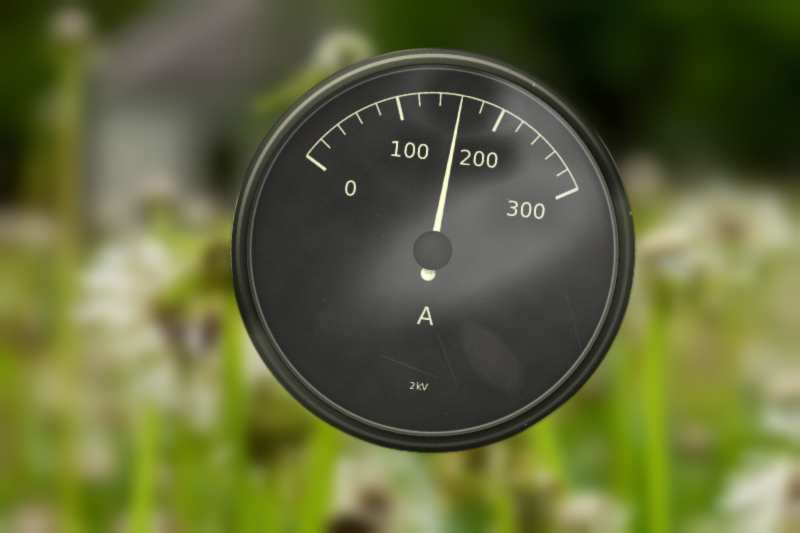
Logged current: 160 A
